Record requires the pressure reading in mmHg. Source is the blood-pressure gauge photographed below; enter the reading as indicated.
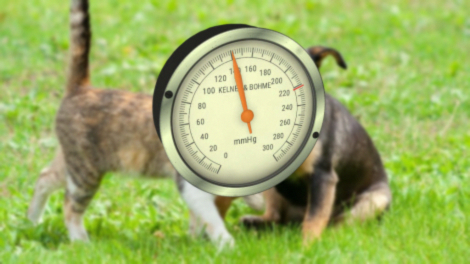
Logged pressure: 140 mmHg
